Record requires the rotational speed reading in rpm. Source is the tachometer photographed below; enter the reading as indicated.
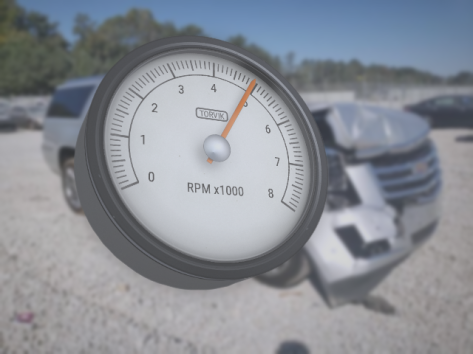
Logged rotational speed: 4900 rpm
